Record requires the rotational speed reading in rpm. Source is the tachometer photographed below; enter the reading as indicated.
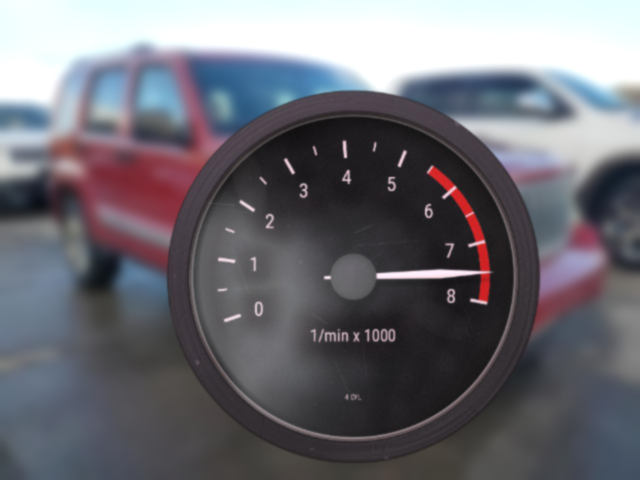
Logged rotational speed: 7500 rpm
